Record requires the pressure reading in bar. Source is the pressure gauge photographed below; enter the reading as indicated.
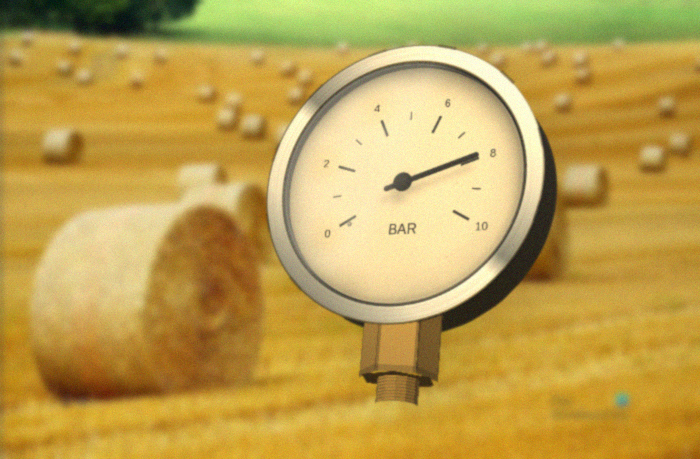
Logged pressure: 8 bar
